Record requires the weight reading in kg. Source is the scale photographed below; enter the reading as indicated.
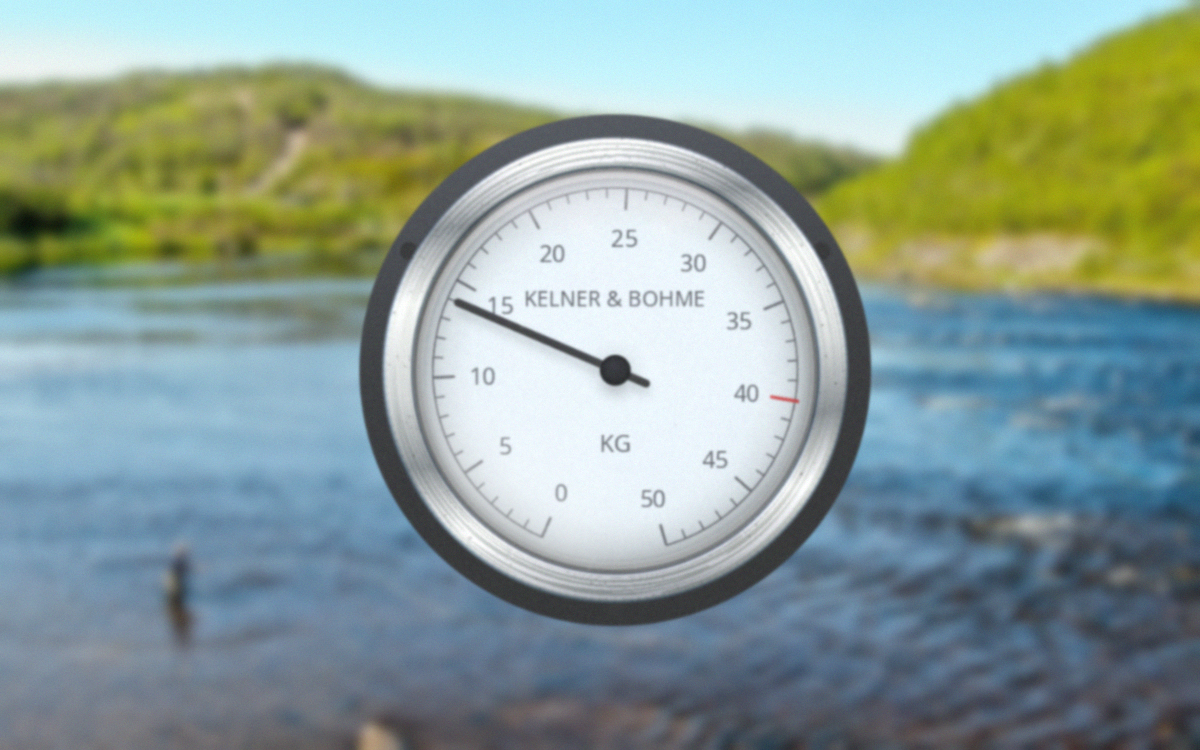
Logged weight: 14 kg
